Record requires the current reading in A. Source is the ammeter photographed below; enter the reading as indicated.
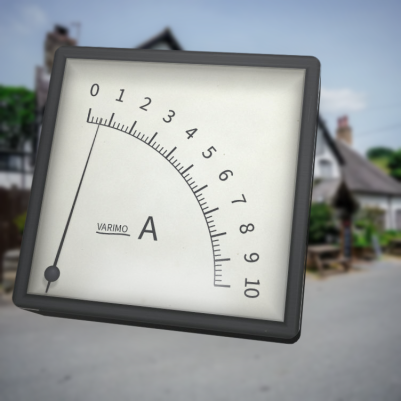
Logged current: 0.6 A
